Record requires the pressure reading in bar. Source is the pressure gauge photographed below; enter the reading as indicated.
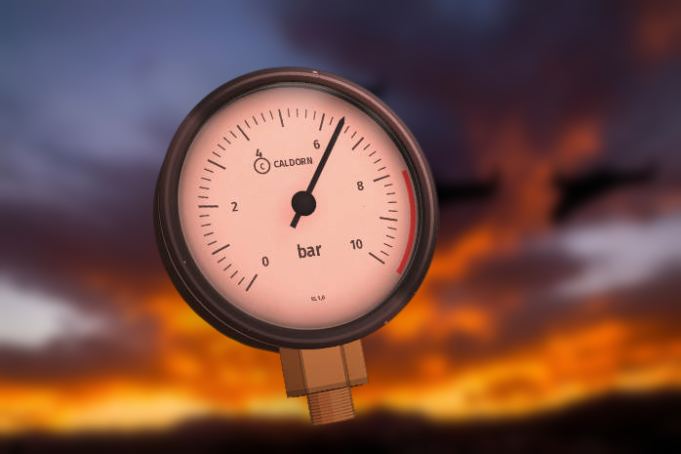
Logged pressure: 6.4 bar
